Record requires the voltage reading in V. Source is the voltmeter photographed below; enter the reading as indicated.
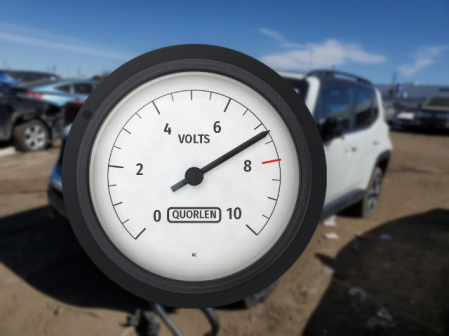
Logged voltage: 7.25 V
